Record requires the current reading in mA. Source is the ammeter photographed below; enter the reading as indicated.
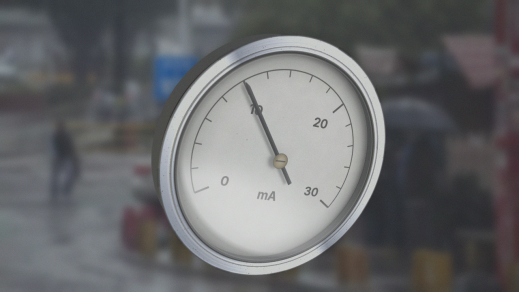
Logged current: 10 mA
